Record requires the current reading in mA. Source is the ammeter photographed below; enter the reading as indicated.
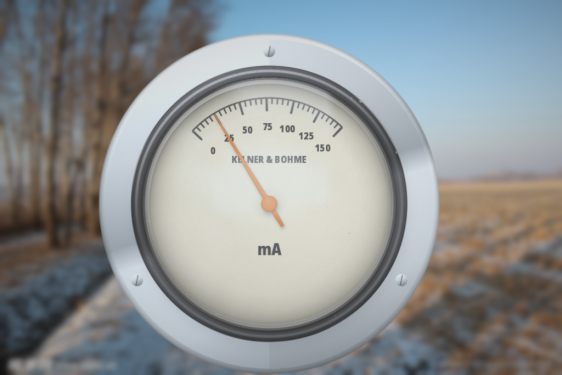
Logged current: 25 mA
